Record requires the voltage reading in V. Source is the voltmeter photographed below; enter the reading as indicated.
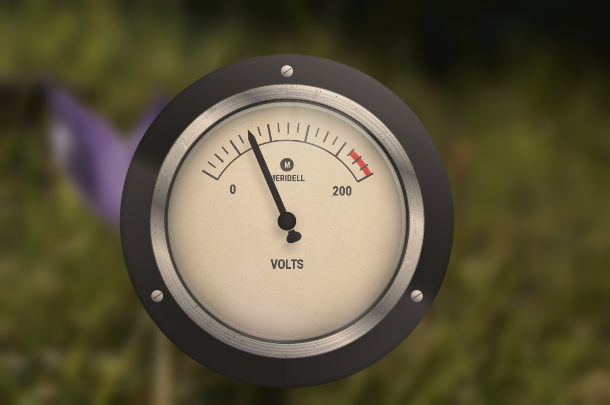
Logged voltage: 60 V
